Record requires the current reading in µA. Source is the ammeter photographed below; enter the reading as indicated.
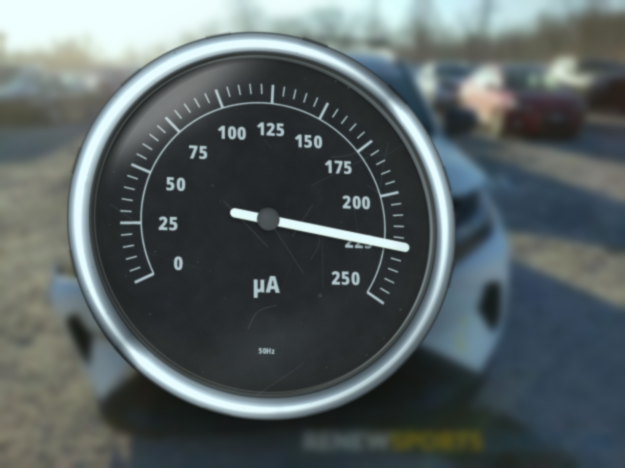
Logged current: 225 µA
